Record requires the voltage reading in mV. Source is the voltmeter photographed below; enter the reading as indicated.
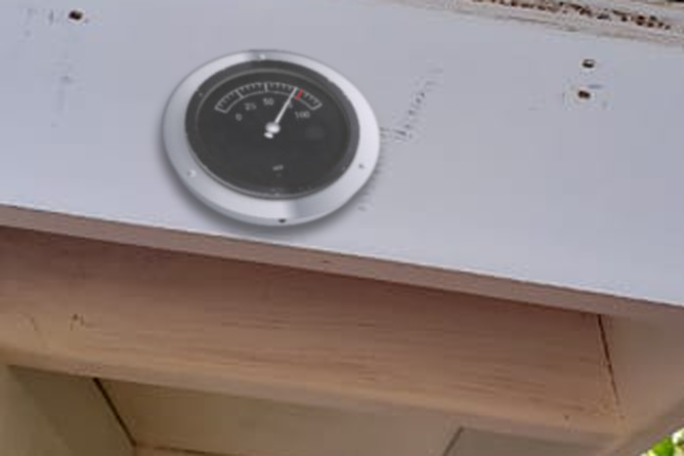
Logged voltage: 75 mV
